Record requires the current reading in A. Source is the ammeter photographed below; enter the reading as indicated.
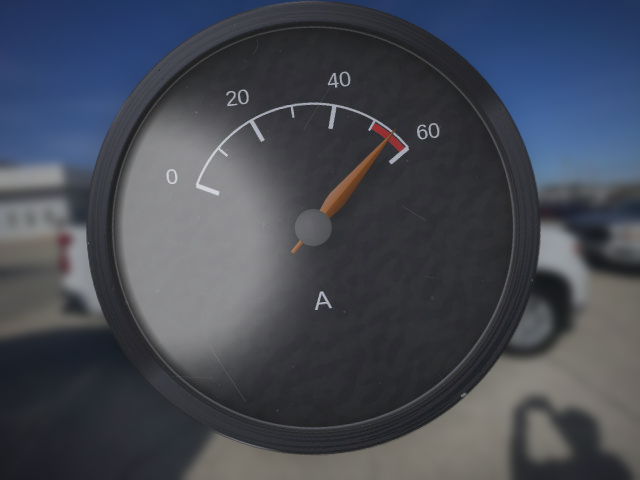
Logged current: 55 A
